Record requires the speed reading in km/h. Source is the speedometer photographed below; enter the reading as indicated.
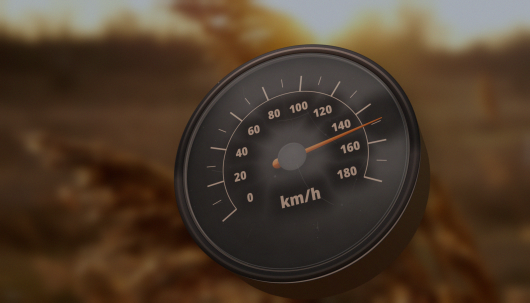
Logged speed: 150 km/h
